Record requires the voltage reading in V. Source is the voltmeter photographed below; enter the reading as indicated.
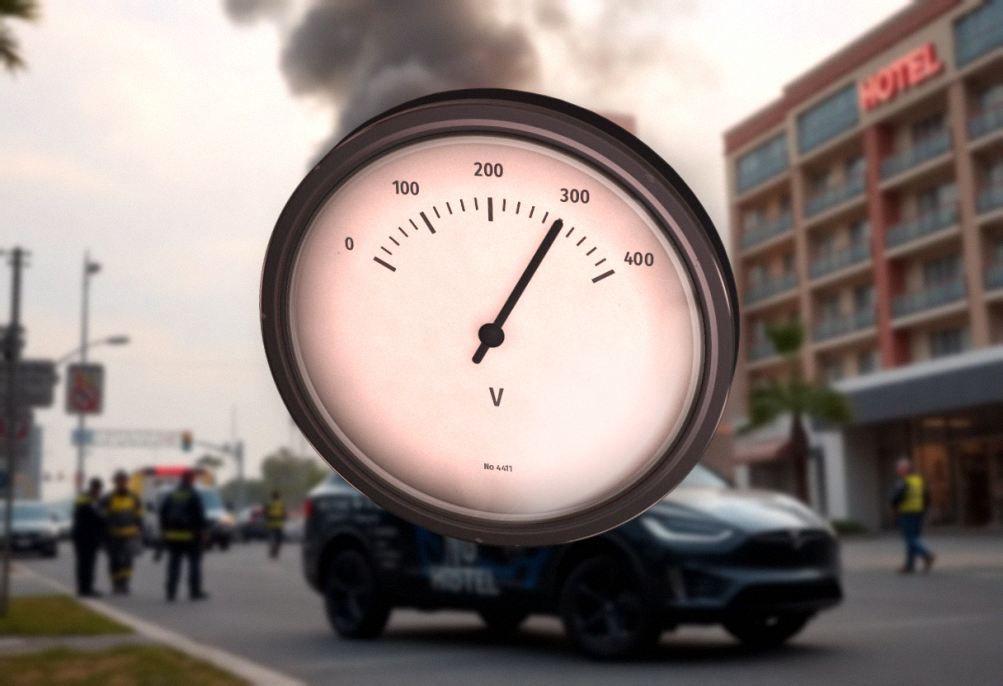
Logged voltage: 300 V
